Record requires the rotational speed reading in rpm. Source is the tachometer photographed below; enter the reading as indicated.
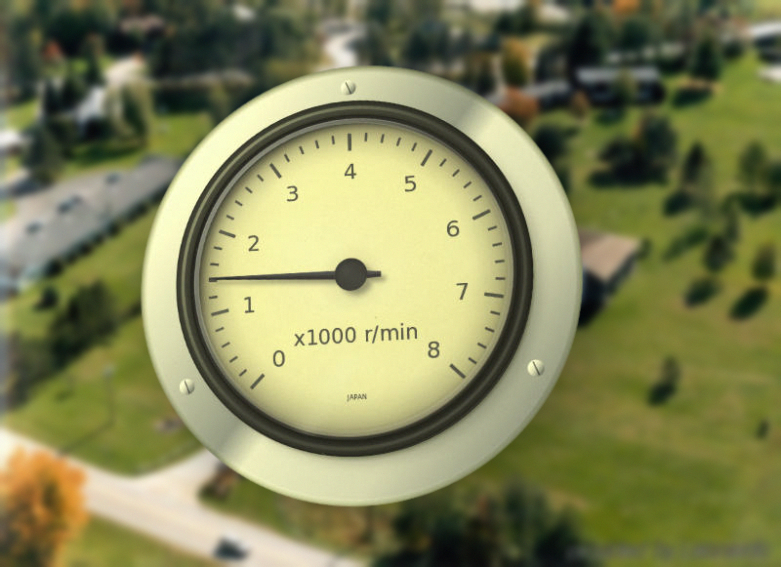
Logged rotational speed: 1400 rpm
